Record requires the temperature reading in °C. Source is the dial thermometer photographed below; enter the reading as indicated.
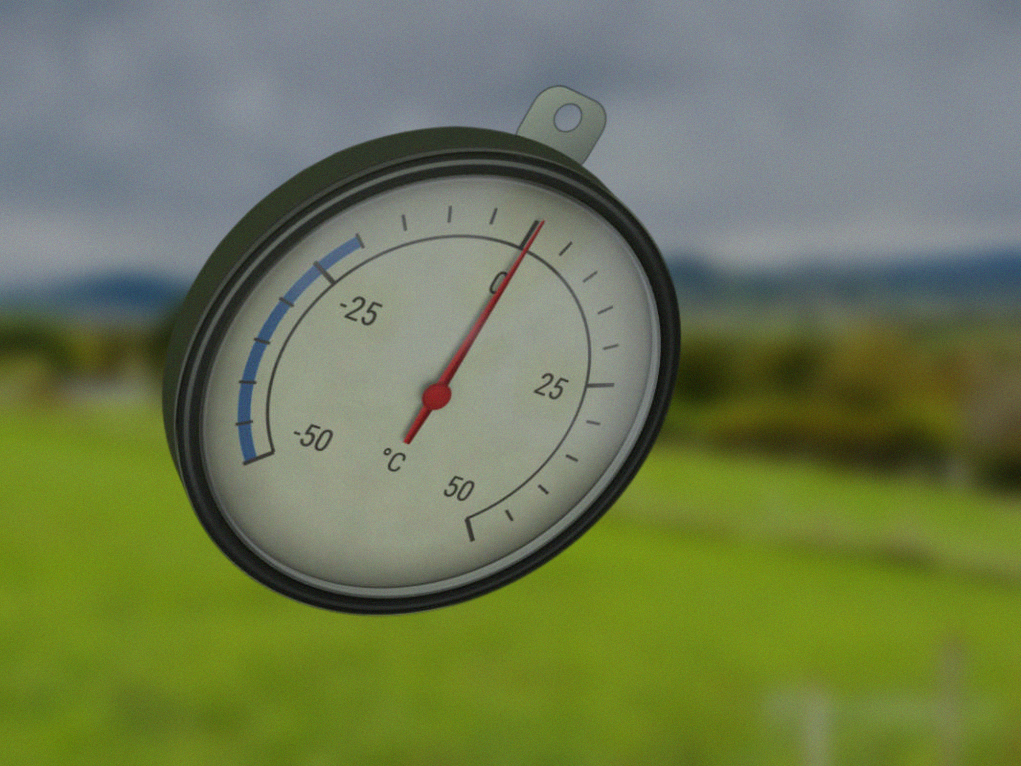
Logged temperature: 0 °C
